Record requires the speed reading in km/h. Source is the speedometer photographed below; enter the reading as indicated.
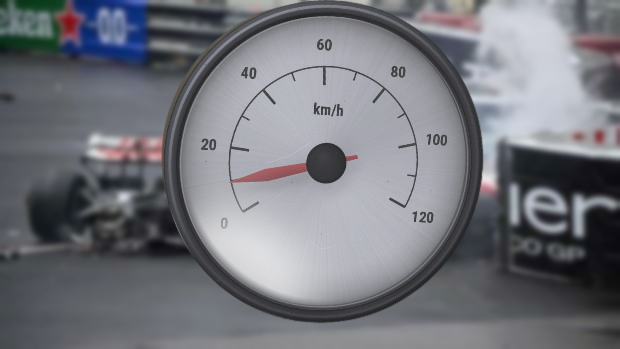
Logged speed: 10 km/h
